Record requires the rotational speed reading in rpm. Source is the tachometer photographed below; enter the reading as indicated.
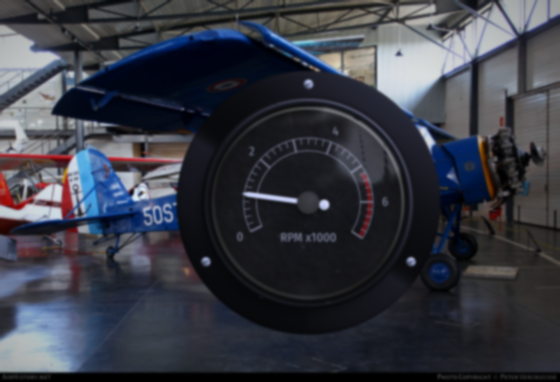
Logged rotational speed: 1000 rpm
